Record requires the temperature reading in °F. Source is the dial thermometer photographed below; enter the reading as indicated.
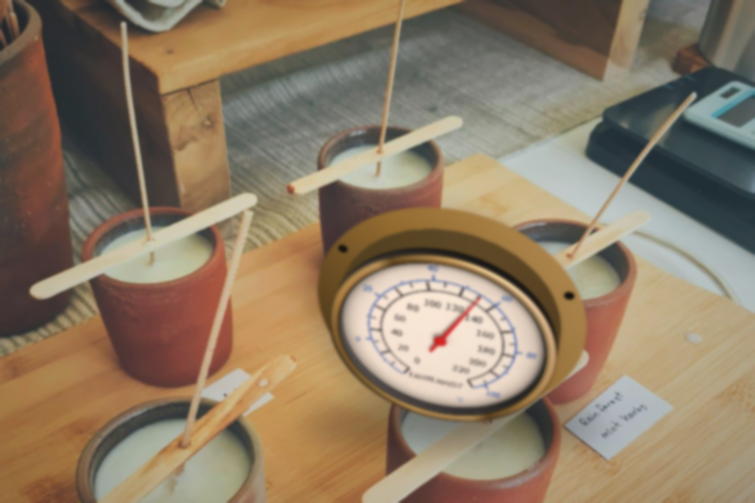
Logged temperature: 130 °F
